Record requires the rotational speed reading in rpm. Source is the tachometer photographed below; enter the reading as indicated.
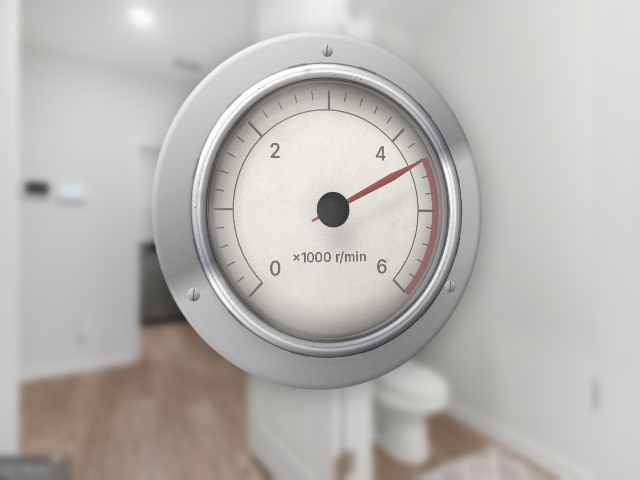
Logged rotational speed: 4400 rpm
